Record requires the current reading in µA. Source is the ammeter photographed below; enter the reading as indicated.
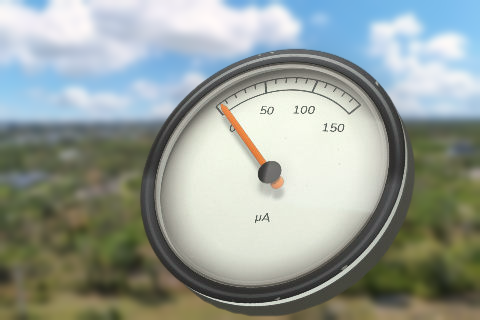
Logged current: 5 µA
